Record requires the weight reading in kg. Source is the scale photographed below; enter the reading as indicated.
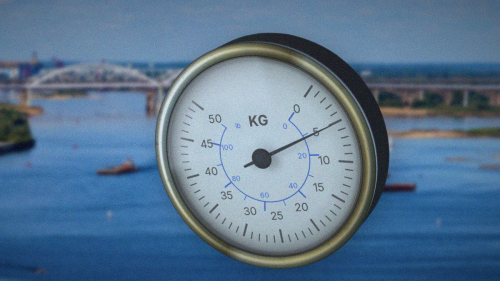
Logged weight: 5 kg
